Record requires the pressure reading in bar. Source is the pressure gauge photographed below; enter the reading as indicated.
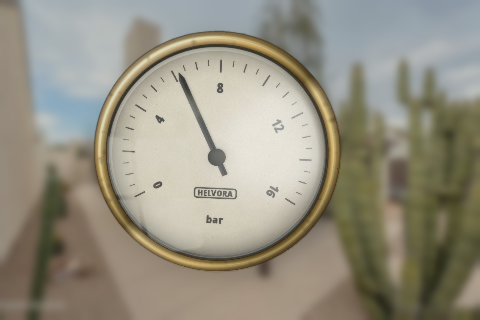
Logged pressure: 6.25 bar
